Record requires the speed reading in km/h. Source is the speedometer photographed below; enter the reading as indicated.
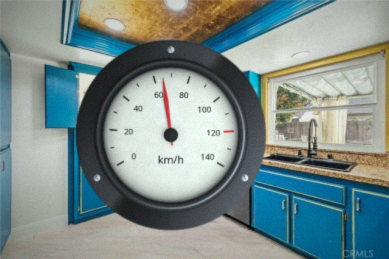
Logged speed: 65 km/h
